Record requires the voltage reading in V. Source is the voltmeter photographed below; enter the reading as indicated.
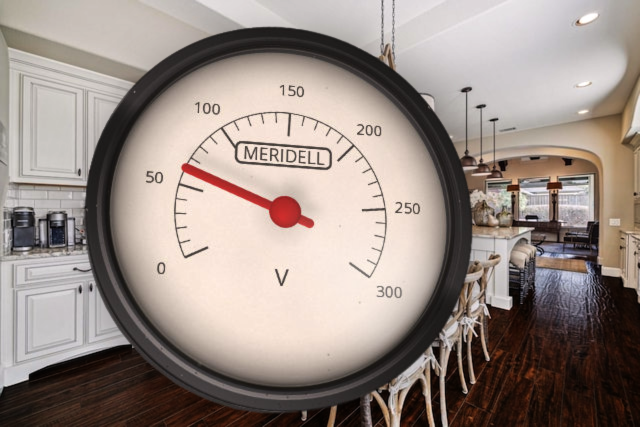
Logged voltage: 60 V
